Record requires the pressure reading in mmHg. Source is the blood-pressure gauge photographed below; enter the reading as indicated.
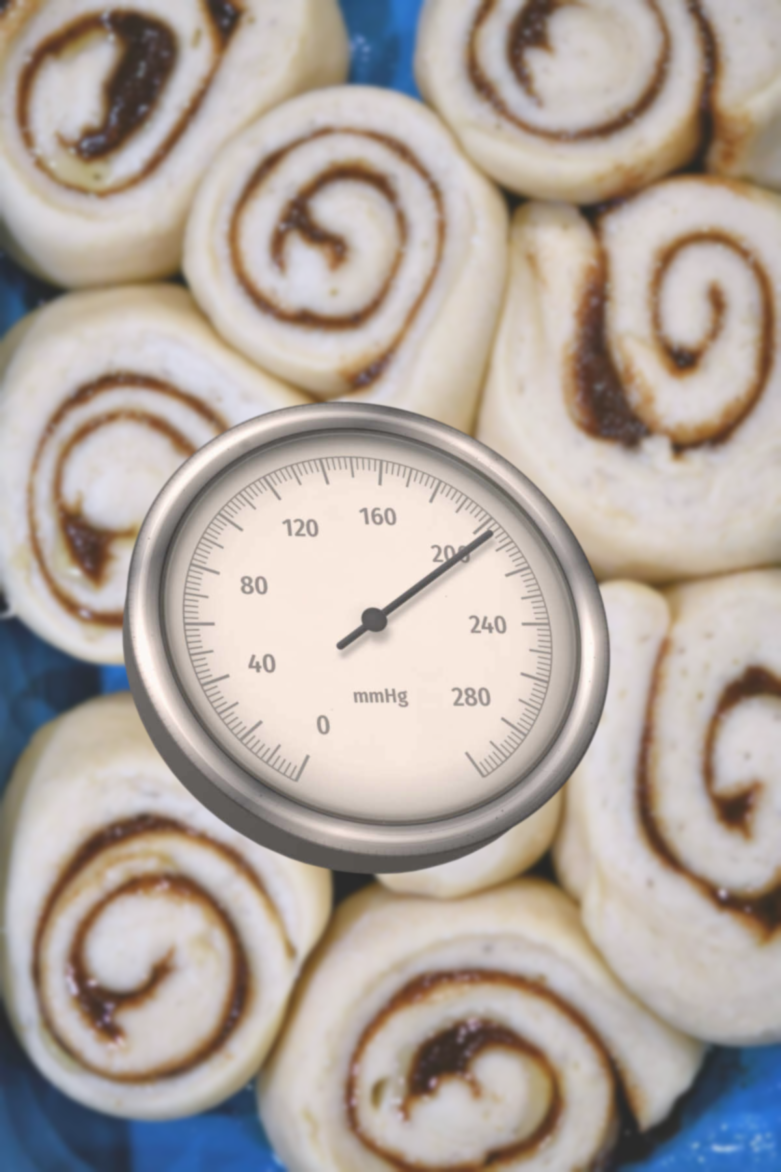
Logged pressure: 204 mmHg
